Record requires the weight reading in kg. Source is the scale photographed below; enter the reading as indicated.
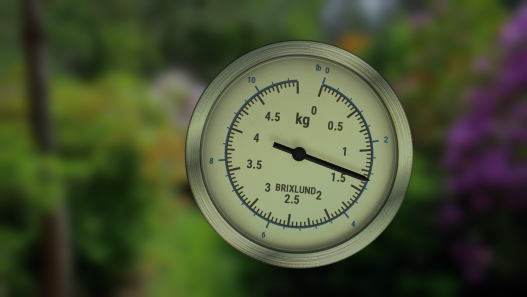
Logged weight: 1.35 kg
